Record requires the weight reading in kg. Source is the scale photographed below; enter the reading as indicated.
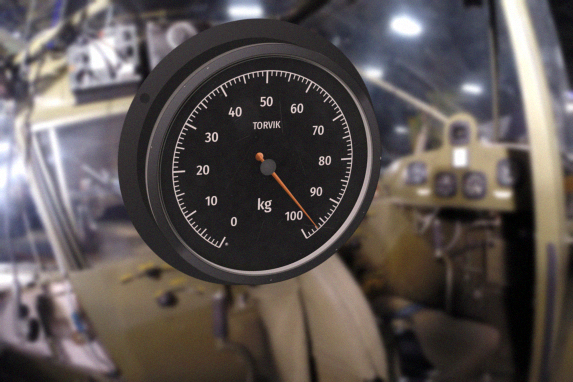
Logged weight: 97 kg
